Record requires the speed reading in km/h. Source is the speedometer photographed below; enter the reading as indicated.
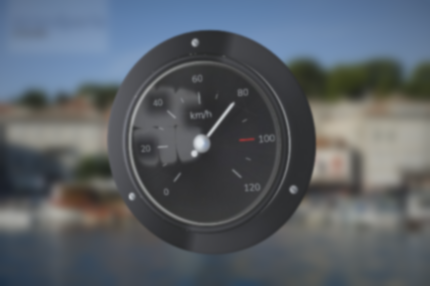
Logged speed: 80 km/h
